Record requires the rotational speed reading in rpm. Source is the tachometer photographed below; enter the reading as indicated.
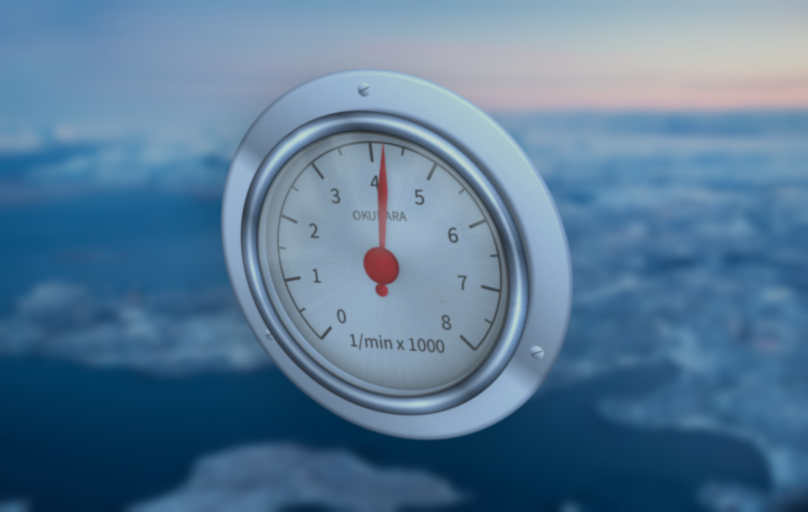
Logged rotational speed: 4250 rpm
